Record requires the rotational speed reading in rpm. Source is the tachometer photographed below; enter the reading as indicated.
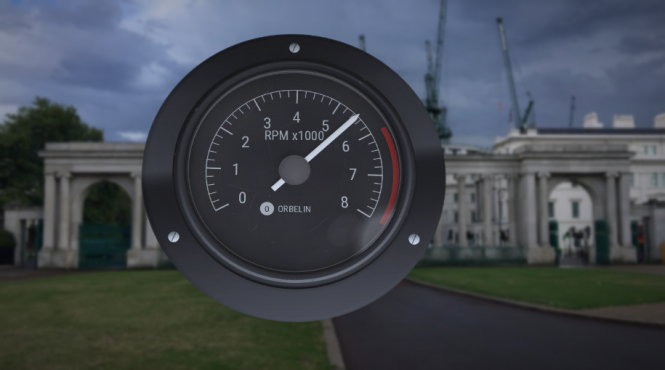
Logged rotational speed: 5500 rpm
